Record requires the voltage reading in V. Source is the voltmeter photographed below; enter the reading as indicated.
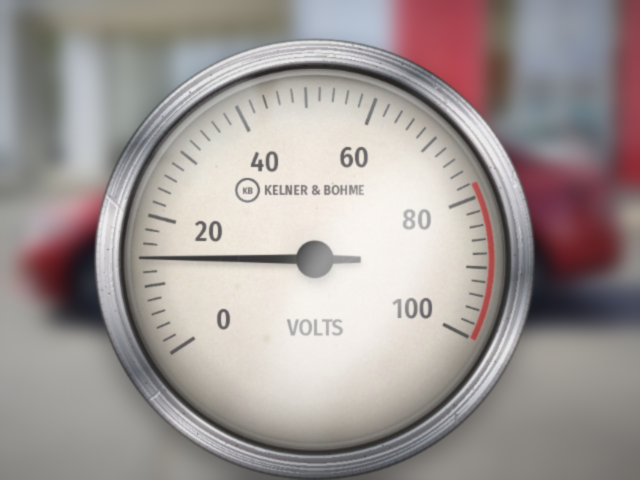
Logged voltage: 14 V
